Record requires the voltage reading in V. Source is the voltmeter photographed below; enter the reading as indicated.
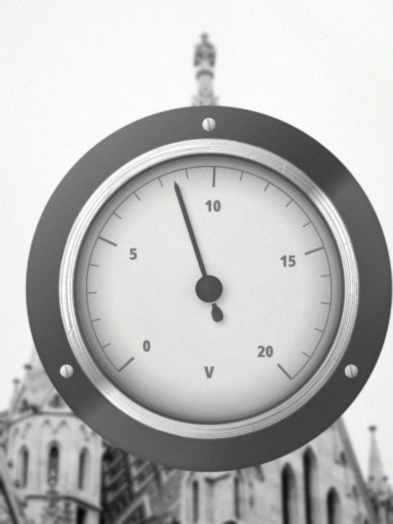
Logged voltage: 8.5 V
